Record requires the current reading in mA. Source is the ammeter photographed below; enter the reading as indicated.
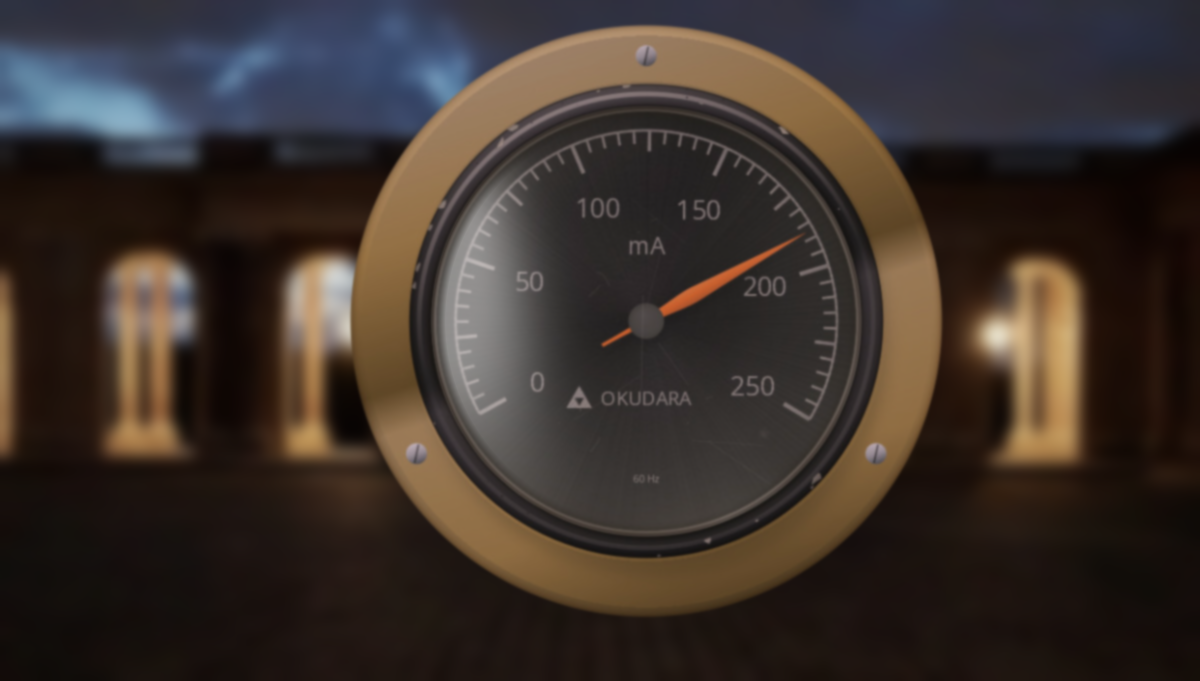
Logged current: 187.5 mA
